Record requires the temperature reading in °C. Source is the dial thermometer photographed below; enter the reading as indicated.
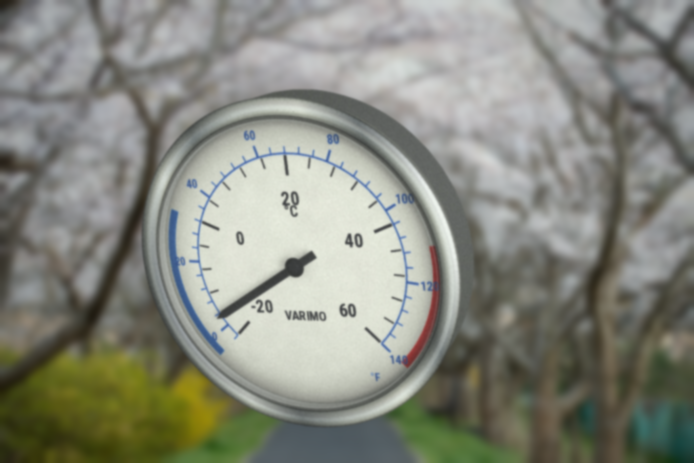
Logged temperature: -16 °C
